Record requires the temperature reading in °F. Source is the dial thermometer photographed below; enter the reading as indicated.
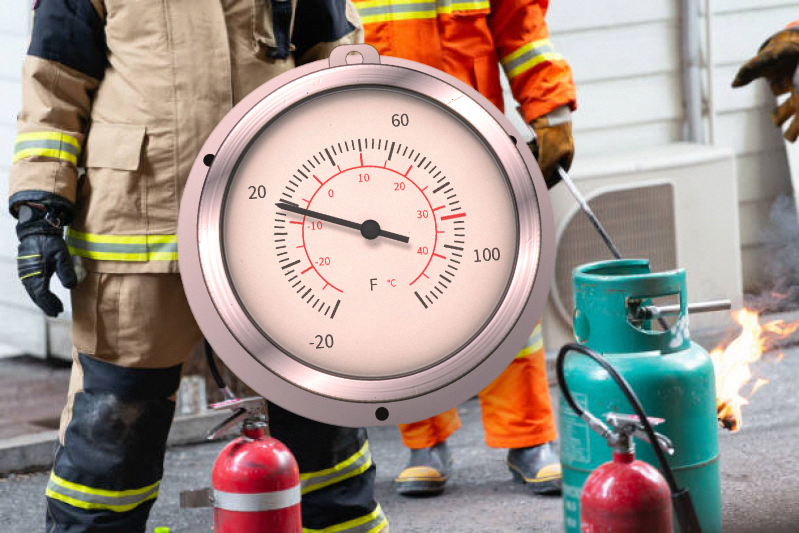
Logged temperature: 18 °F
